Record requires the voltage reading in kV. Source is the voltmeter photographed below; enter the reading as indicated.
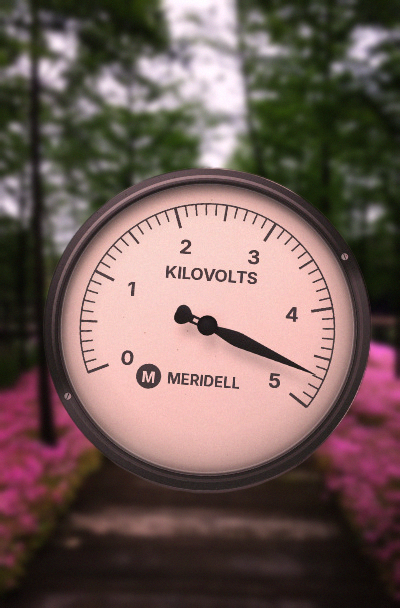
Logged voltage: 4.7 kV
